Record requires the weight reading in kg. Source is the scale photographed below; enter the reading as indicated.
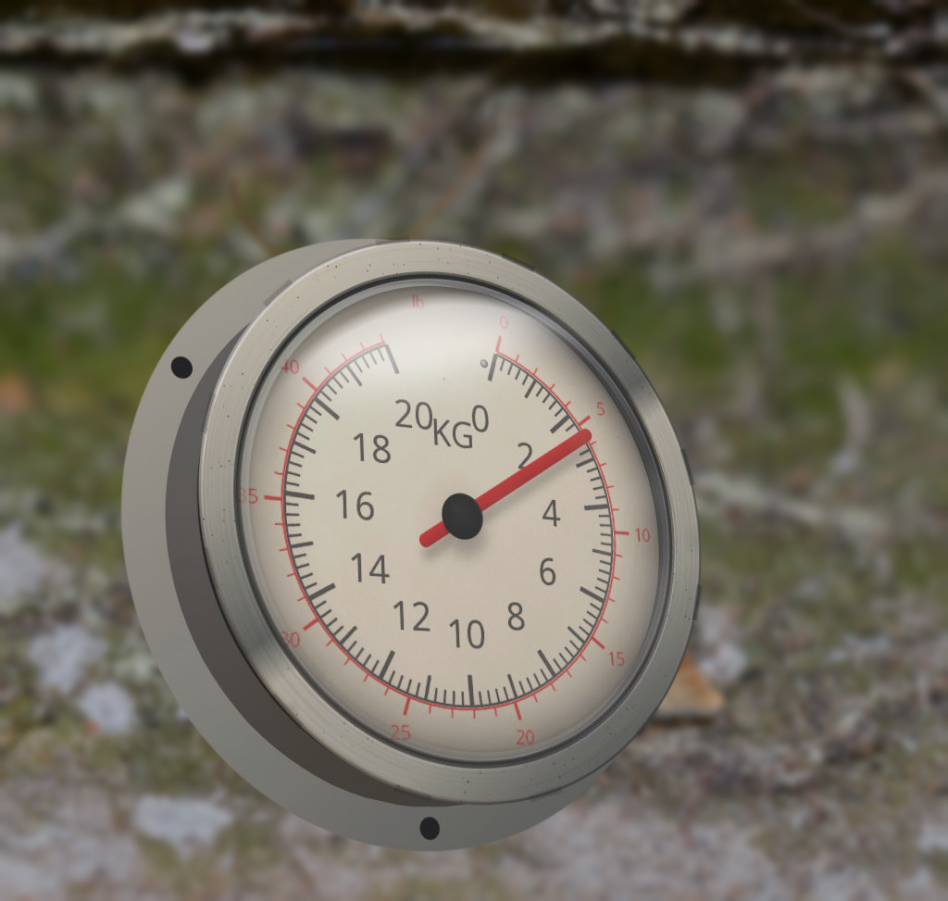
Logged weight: 2.5 kg
